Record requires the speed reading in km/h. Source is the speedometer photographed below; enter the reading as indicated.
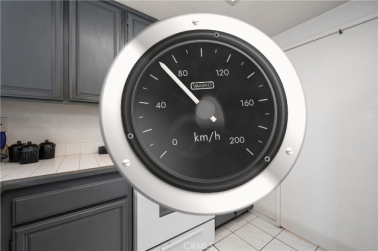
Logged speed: 70 km/h
